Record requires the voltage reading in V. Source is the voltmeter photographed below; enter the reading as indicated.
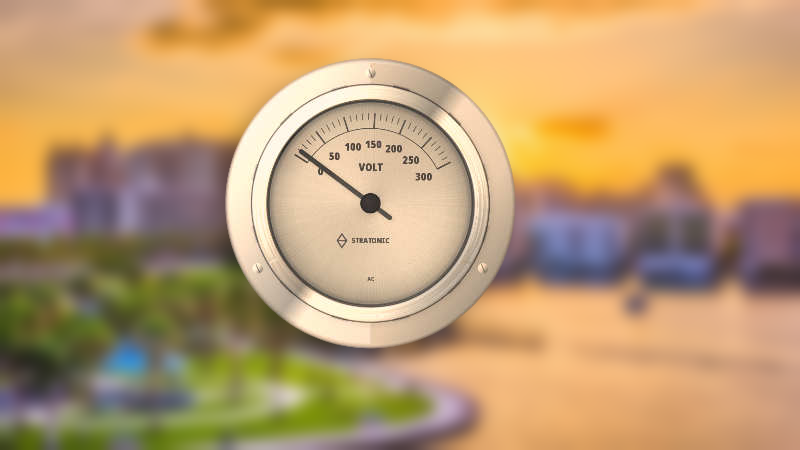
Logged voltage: 10 V
